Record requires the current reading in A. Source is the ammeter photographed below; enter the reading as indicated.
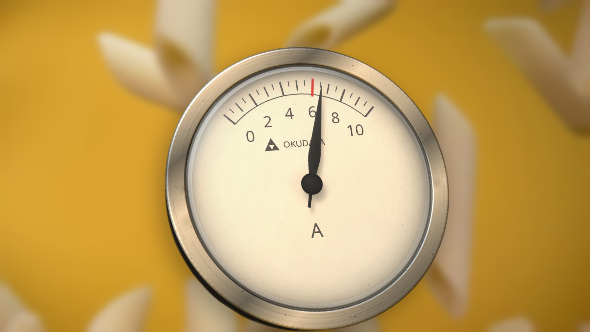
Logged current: 6.5 A
